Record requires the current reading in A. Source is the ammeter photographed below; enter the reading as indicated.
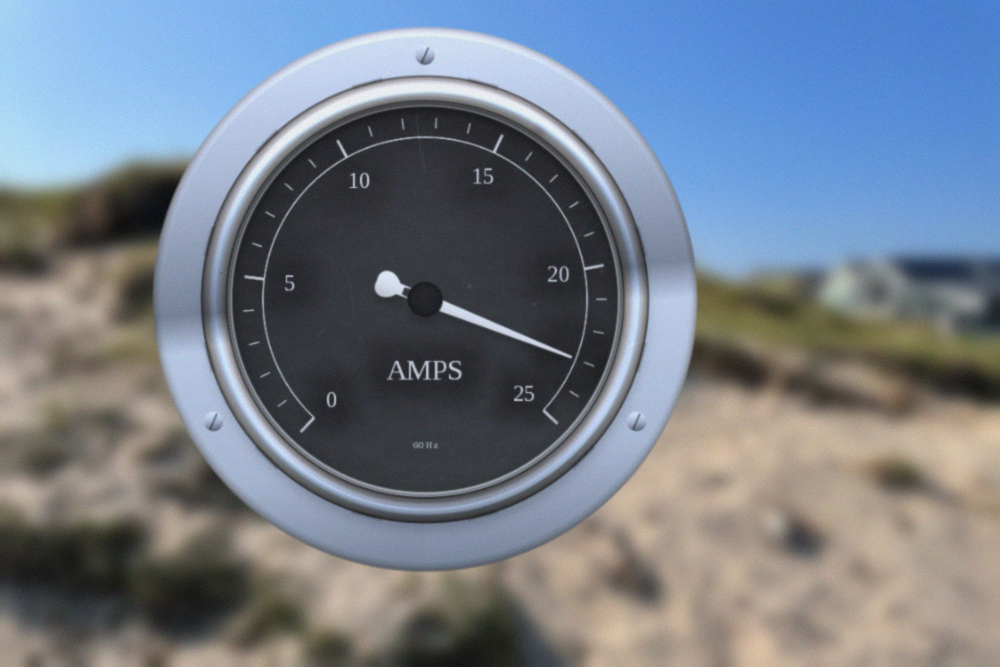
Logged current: 23 A
